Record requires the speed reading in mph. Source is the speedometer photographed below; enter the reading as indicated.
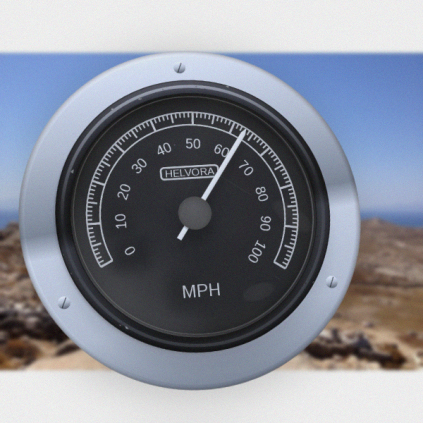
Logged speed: 63 mph
